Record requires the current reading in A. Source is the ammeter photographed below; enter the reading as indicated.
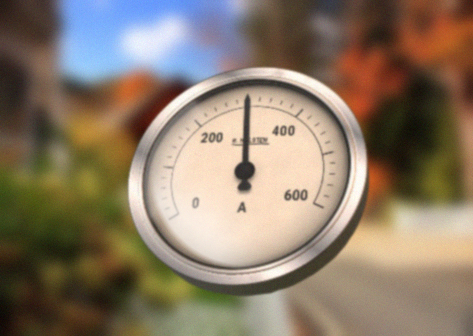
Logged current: 300 A
